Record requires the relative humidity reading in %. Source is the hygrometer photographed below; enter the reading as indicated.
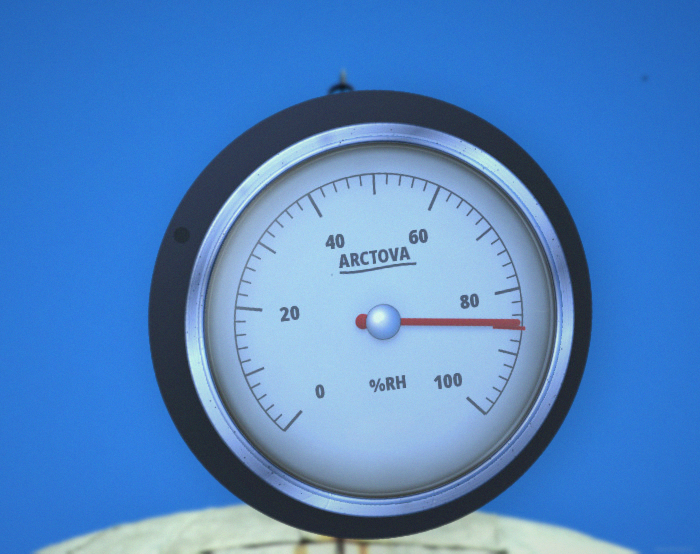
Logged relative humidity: 85 %
